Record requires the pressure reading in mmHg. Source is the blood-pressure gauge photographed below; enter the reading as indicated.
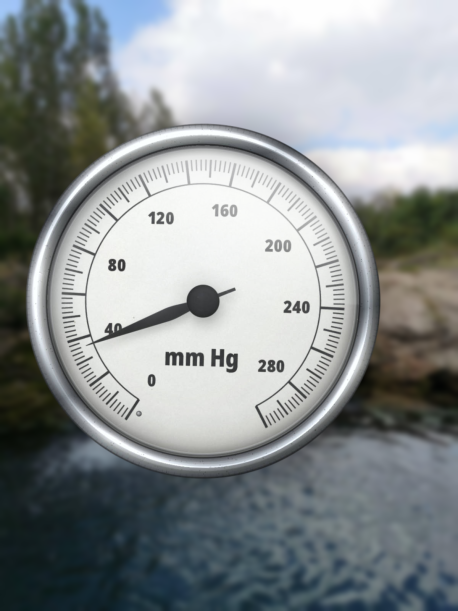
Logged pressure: 36 mmHg
